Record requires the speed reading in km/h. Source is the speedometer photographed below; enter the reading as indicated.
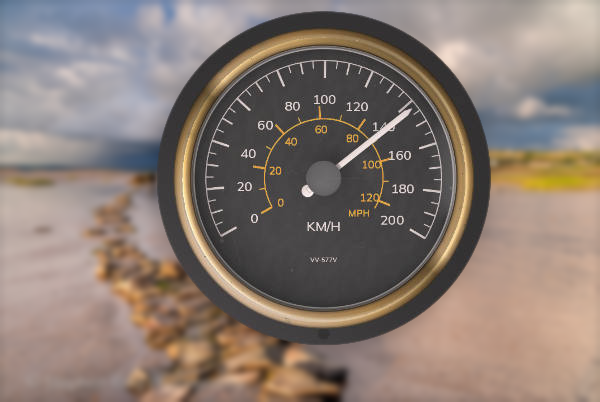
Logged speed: 142.5 km/h
